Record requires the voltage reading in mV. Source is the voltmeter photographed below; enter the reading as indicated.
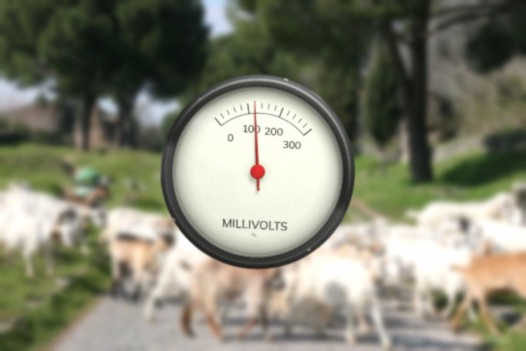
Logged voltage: 120 mV
